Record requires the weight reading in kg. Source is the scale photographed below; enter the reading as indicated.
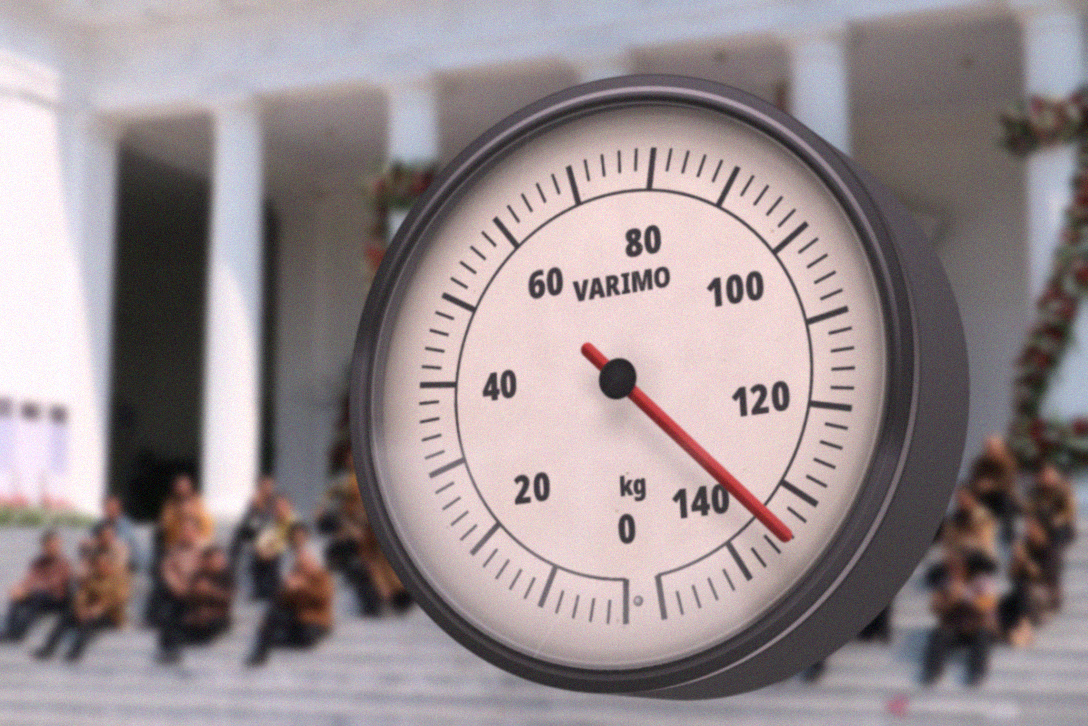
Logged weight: 134 kg
